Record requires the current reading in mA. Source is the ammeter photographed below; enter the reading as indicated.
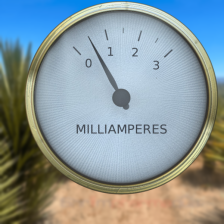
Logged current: 0.5 mA
